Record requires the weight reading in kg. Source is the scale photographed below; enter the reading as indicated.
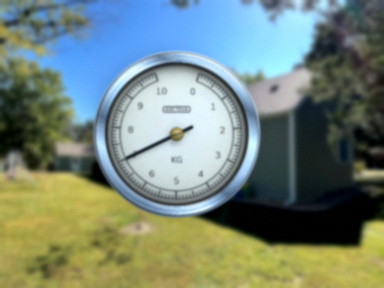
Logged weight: 7 kg
